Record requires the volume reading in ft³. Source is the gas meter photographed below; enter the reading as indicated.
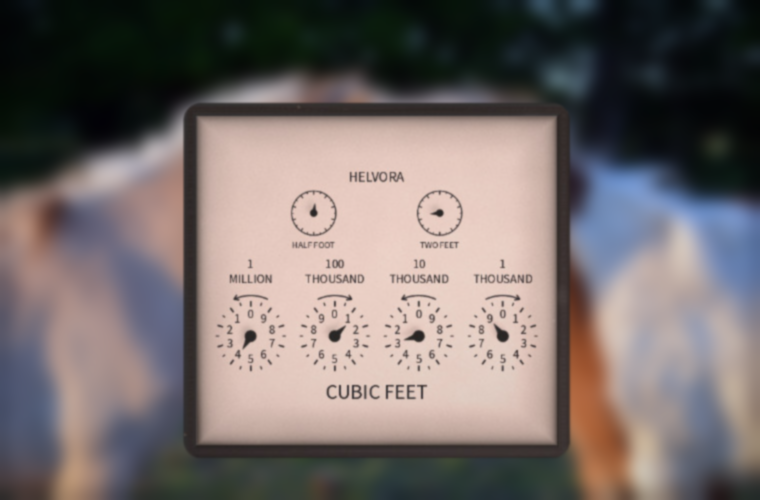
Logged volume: 412900 ft³
